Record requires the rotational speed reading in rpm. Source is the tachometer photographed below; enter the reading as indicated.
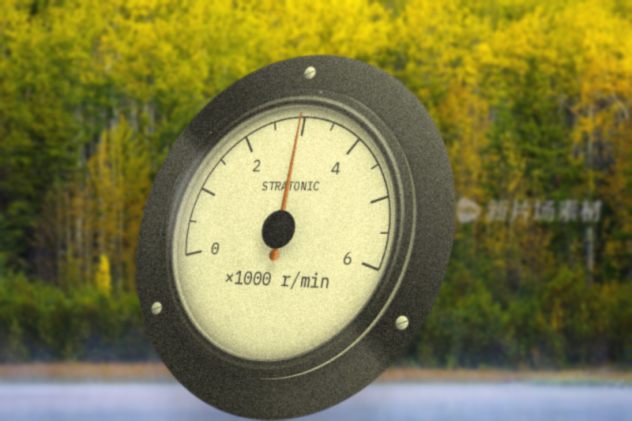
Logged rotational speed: 3000 rpm
